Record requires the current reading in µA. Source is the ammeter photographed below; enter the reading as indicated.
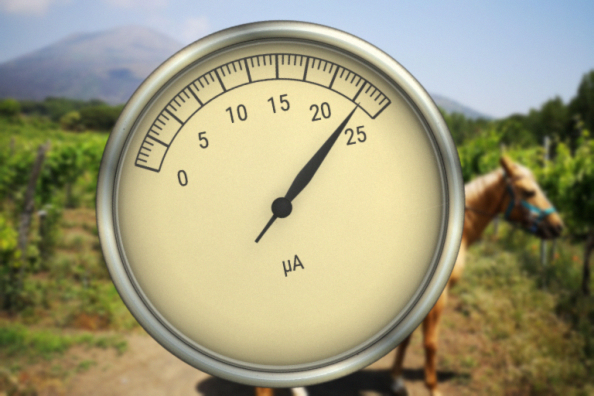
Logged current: 23 µA
